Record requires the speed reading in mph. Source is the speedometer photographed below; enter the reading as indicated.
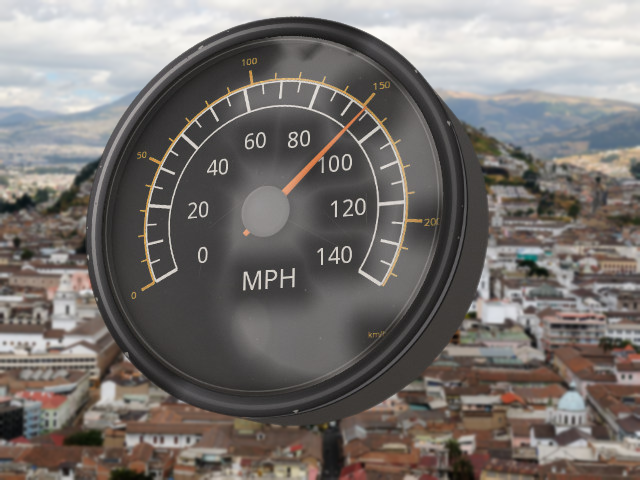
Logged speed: 95 mph
